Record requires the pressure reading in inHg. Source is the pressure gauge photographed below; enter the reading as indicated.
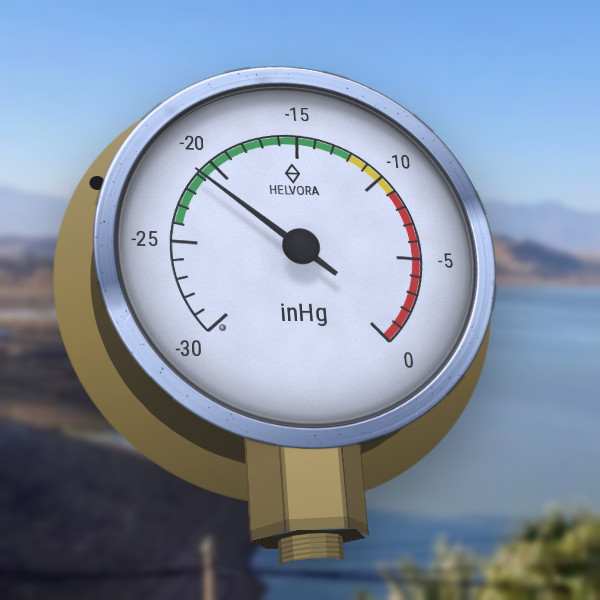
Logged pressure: -21 inHg
